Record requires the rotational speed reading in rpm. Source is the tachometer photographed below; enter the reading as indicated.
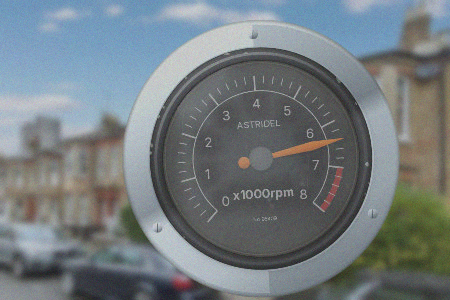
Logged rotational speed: 6400 rpm
